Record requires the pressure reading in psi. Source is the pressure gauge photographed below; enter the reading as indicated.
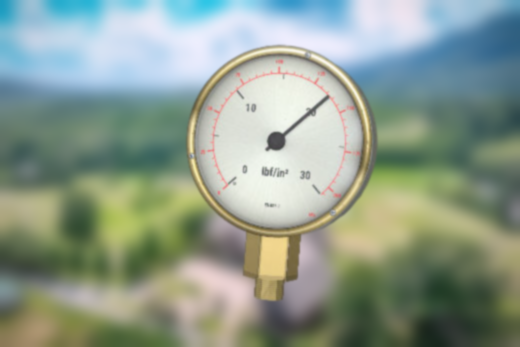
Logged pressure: 20 psi
